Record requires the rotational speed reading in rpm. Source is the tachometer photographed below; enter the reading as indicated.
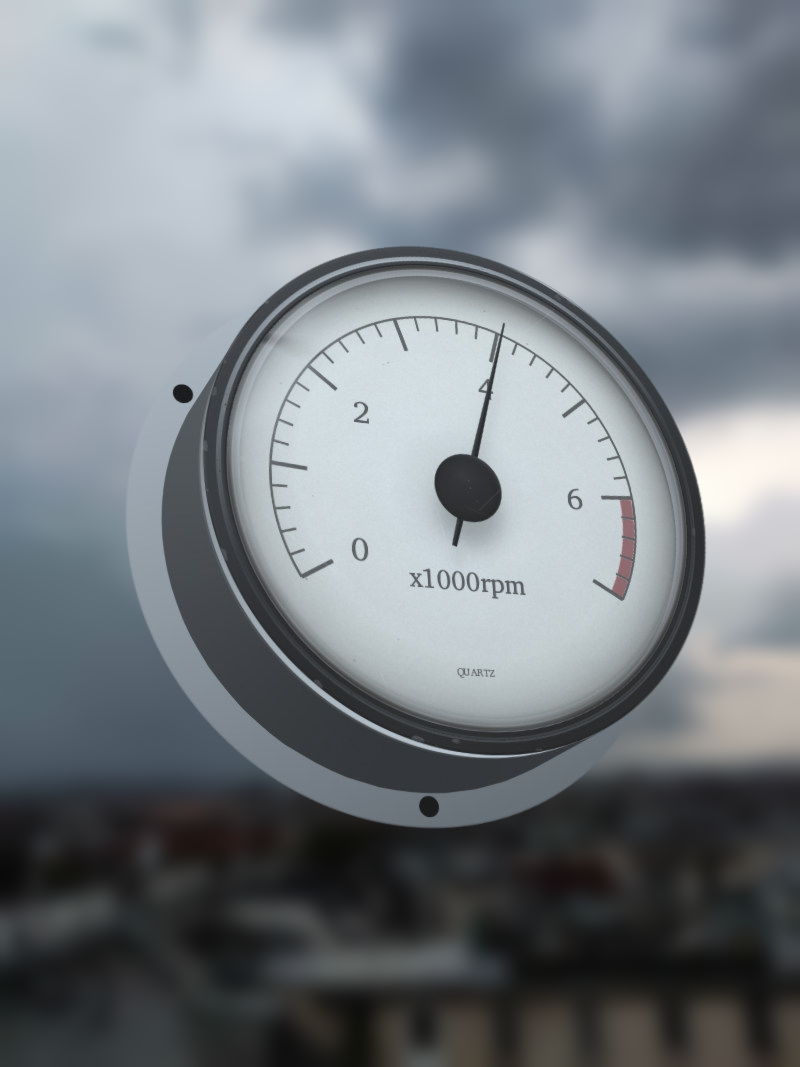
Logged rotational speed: 4000 rpm
